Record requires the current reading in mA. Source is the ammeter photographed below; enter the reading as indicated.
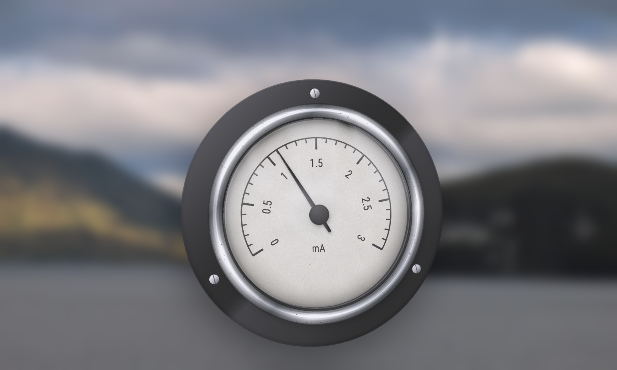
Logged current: 1.1 mA
